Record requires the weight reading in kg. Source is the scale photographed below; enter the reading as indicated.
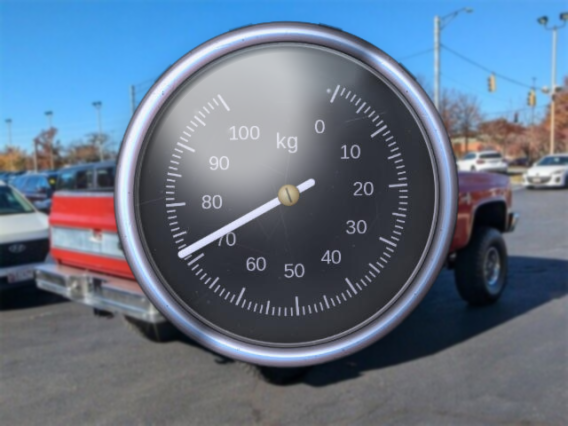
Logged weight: 72 kg
